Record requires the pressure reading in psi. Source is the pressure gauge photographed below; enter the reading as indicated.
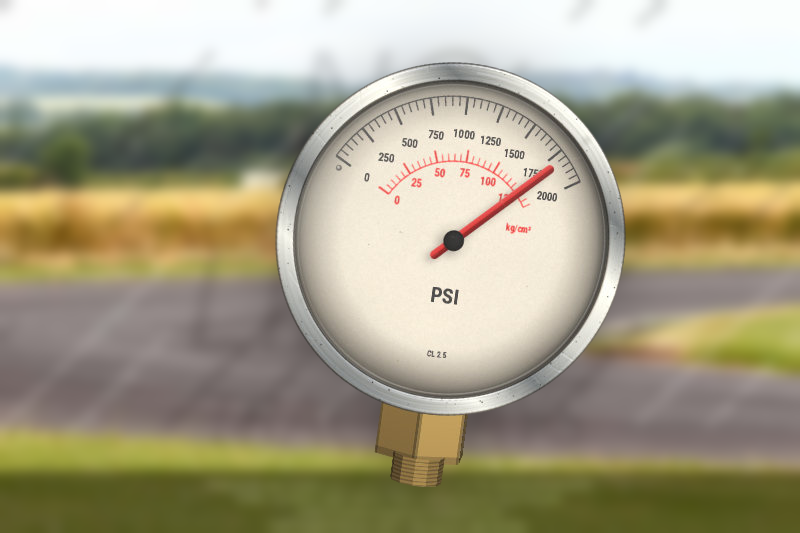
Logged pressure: 1800 psi
